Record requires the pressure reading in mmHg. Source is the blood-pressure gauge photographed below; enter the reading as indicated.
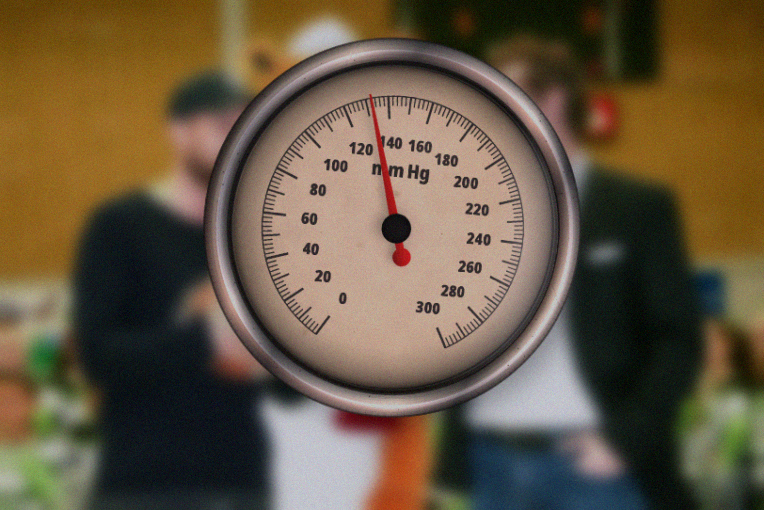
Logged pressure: 132 mmHg
